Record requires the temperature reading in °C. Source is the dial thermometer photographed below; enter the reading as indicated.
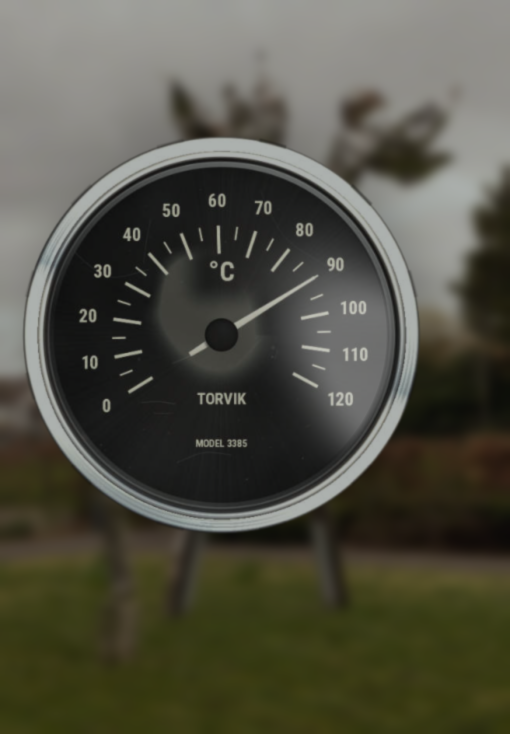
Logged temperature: 90 °C
